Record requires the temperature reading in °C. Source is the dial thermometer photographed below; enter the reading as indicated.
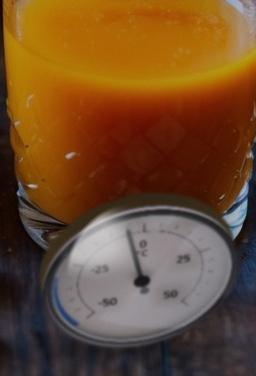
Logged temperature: -5 °C
